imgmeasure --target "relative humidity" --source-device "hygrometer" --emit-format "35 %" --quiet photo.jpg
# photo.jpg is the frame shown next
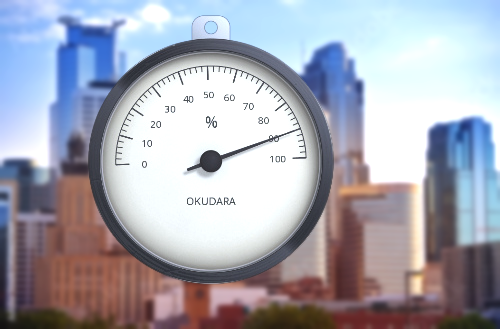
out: 90 %
